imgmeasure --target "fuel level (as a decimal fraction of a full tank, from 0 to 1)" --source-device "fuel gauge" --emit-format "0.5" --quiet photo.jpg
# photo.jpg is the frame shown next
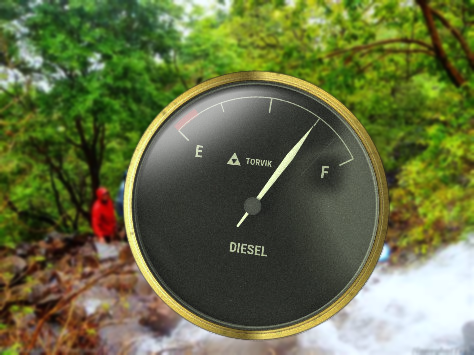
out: 0.75
